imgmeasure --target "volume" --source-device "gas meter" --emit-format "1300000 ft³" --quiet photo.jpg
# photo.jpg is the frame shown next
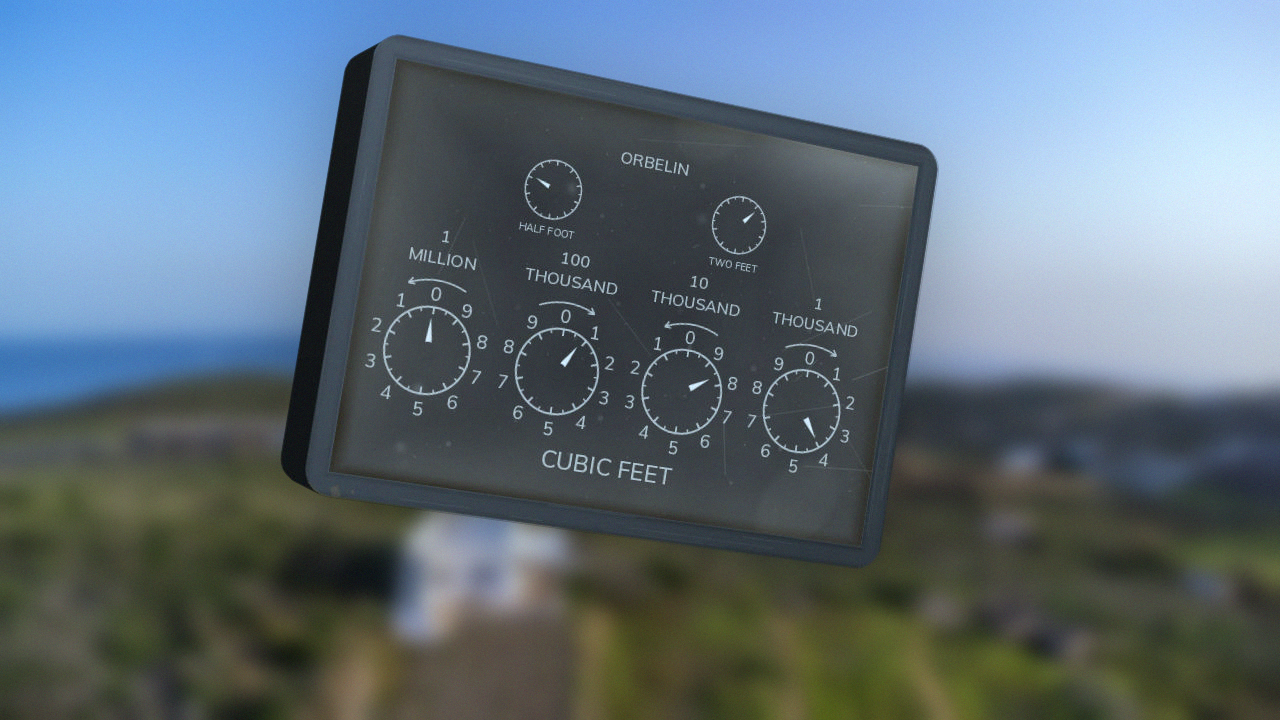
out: 8400 ft³
